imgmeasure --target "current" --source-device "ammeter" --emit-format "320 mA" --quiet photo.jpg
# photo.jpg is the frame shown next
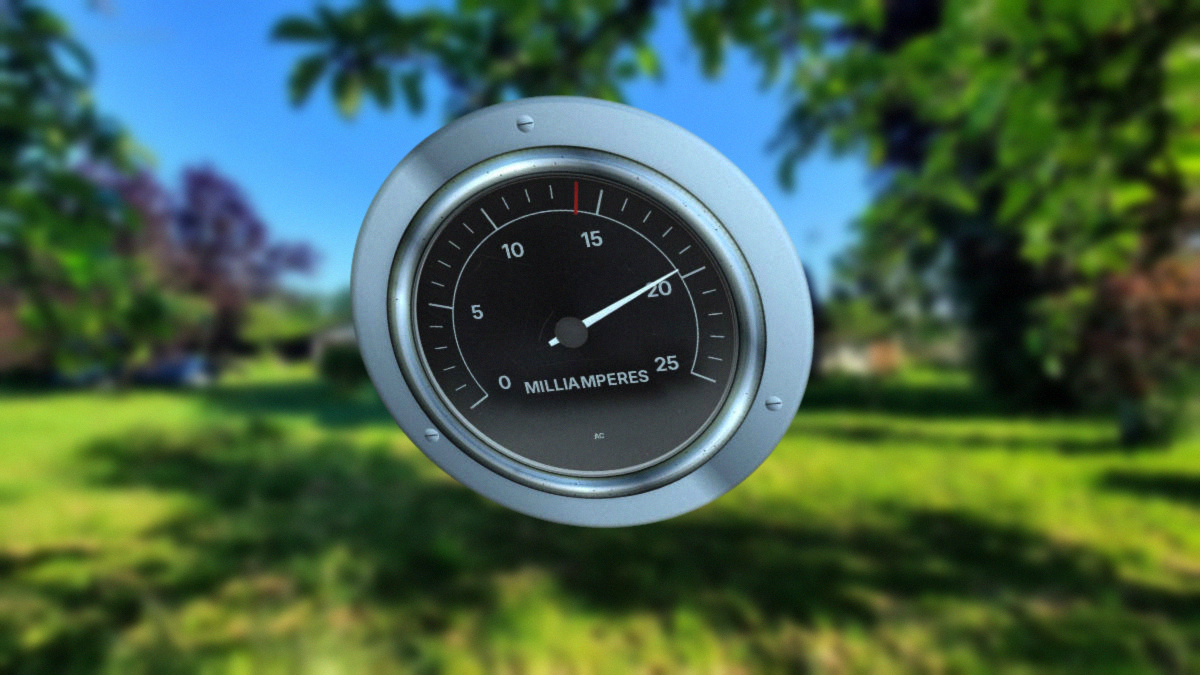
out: 19.5 mA
